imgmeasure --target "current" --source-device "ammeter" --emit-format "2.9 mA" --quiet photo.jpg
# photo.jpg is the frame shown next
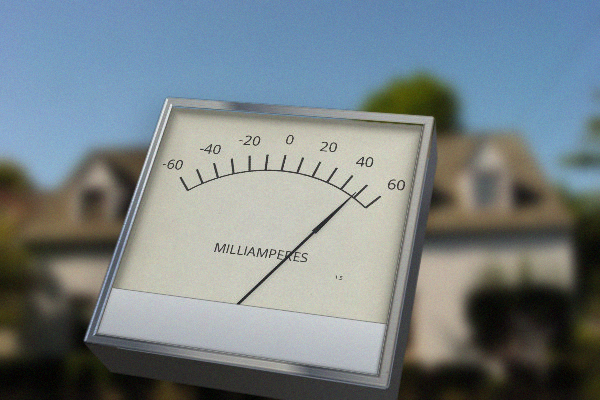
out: 50 mA
